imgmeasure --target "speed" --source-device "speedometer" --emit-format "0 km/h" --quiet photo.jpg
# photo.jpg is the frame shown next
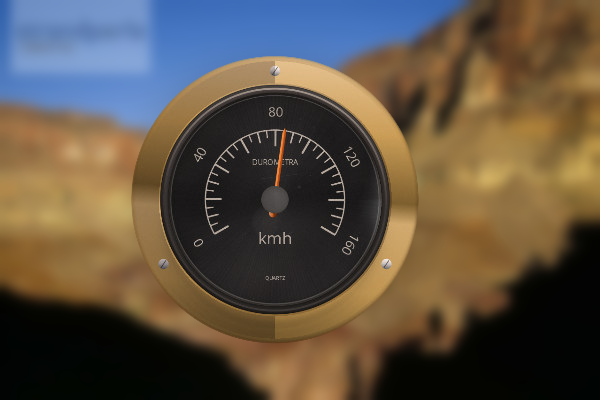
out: 85 km/h
